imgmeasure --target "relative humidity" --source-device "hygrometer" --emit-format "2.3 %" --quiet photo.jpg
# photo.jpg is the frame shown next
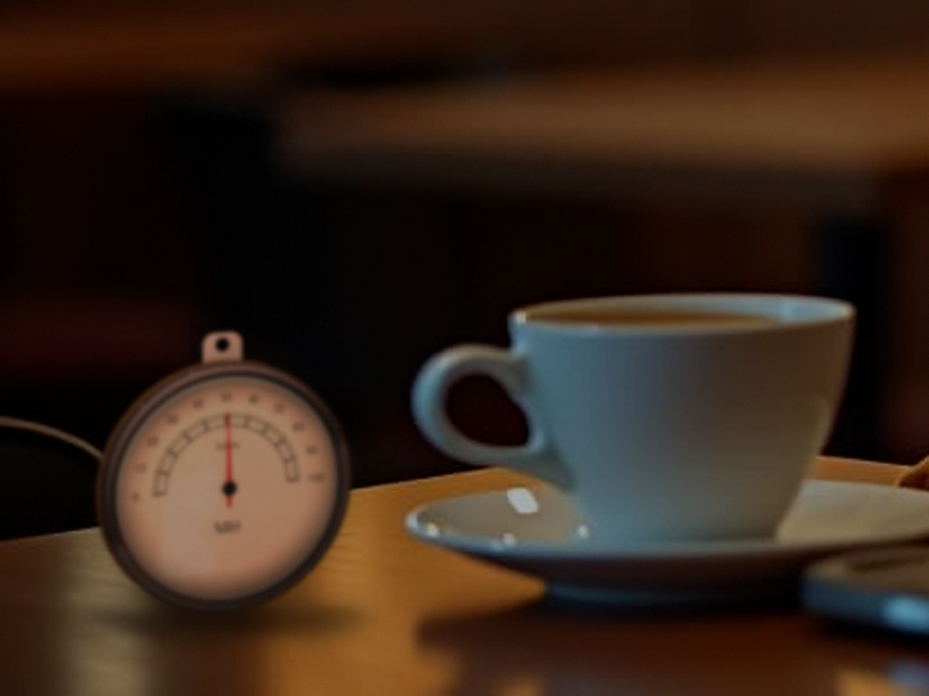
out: 50 %
